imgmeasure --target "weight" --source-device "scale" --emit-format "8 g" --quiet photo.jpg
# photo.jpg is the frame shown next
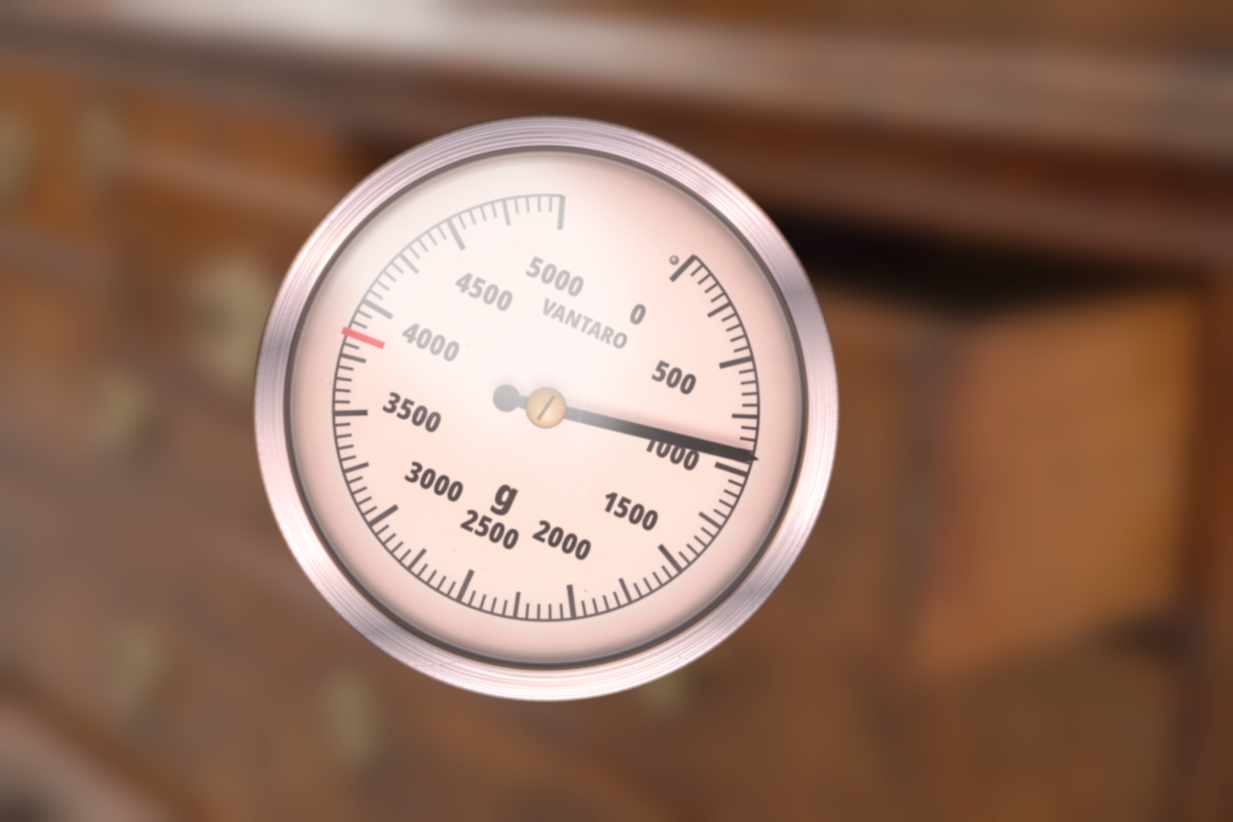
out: 925 g
